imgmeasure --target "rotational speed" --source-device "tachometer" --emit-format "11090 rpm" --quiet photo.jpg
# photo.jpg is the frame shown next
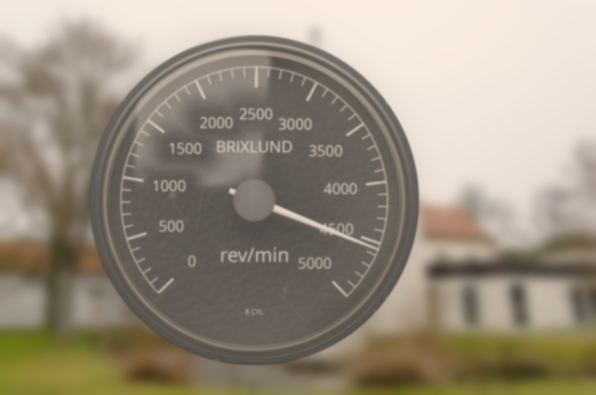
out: 4550 rpm
